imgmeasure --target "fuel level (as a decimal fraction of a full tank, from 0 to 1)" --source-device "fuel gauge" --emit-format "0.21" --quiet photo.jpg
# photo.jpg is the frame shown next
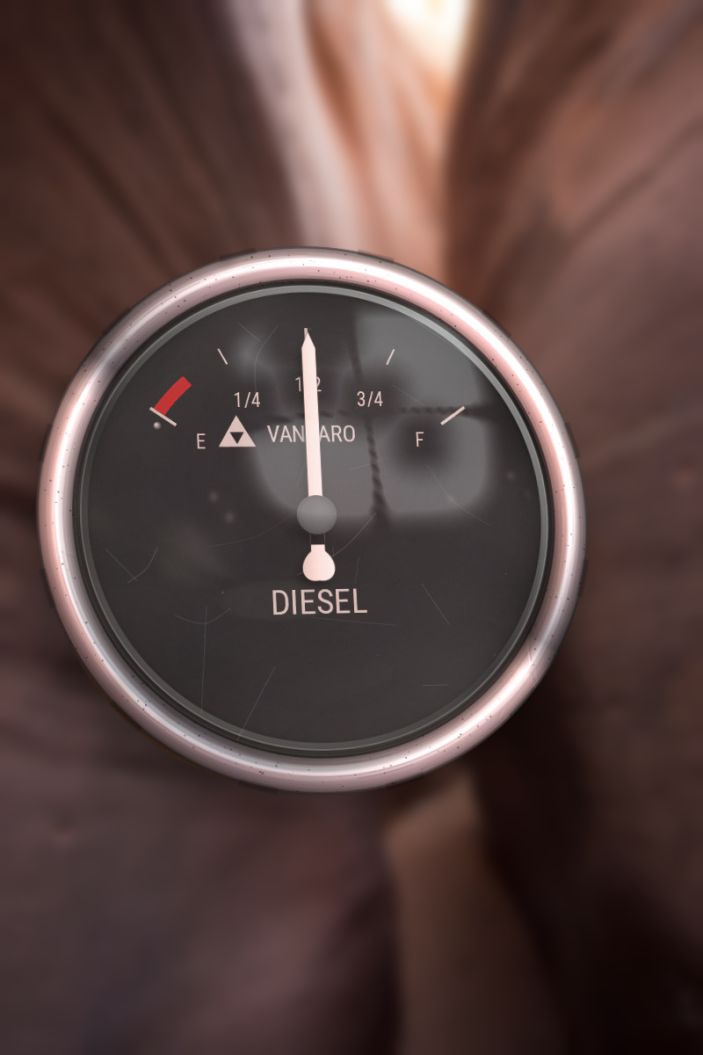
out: 0.5
